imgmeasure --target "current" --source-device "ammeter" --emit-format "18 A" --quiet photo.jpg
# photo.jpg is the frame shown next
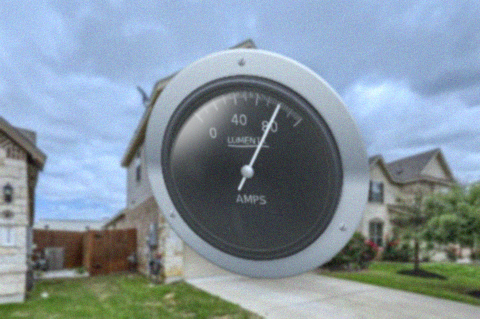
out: 80 A
